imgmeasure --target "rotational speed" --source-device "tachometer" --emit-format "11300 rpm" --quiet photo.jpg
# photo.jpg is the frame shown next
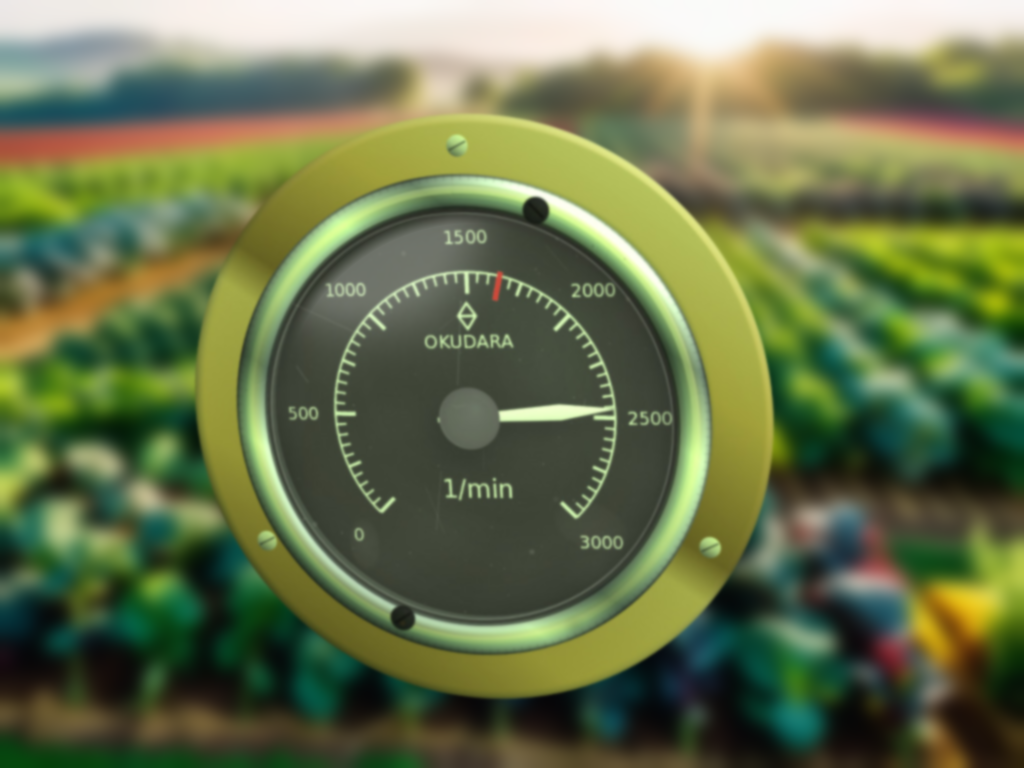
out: 2450 rpm
